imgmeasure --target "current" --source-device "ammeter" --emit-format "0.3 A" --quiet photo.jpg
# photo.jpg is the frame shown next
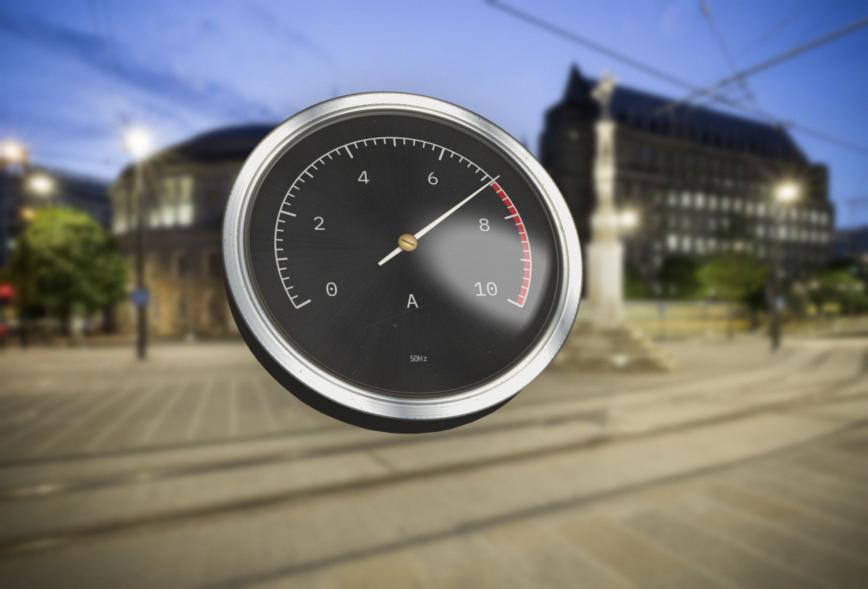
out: 7.2 A
